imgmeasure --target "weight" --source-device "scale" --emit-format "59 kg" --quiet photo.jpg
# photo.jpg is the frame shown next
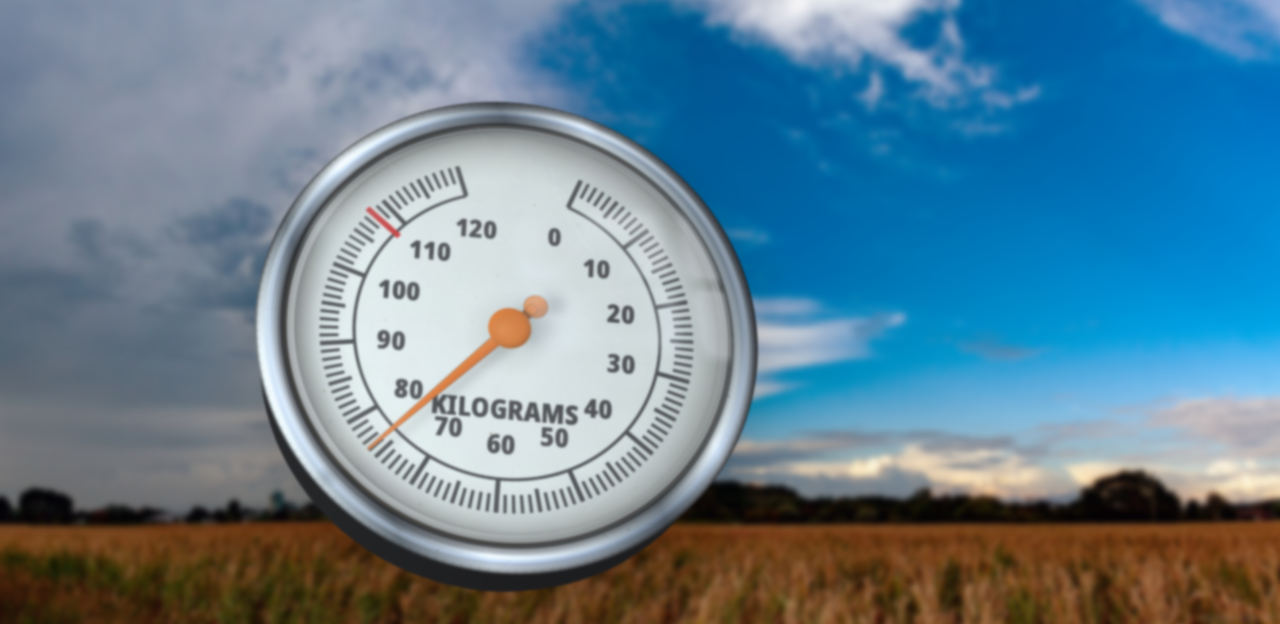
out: 76 kg
